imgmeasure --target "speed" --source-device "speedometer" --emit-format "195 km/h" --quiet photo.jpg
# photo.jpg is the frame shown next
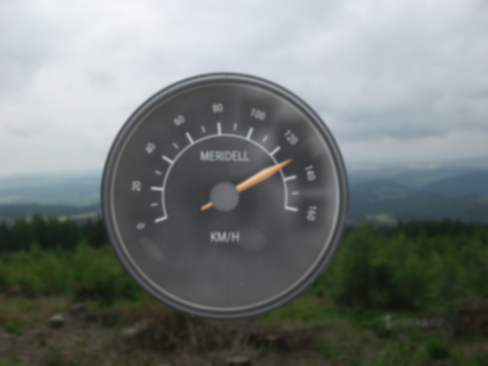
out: 130 km/h
